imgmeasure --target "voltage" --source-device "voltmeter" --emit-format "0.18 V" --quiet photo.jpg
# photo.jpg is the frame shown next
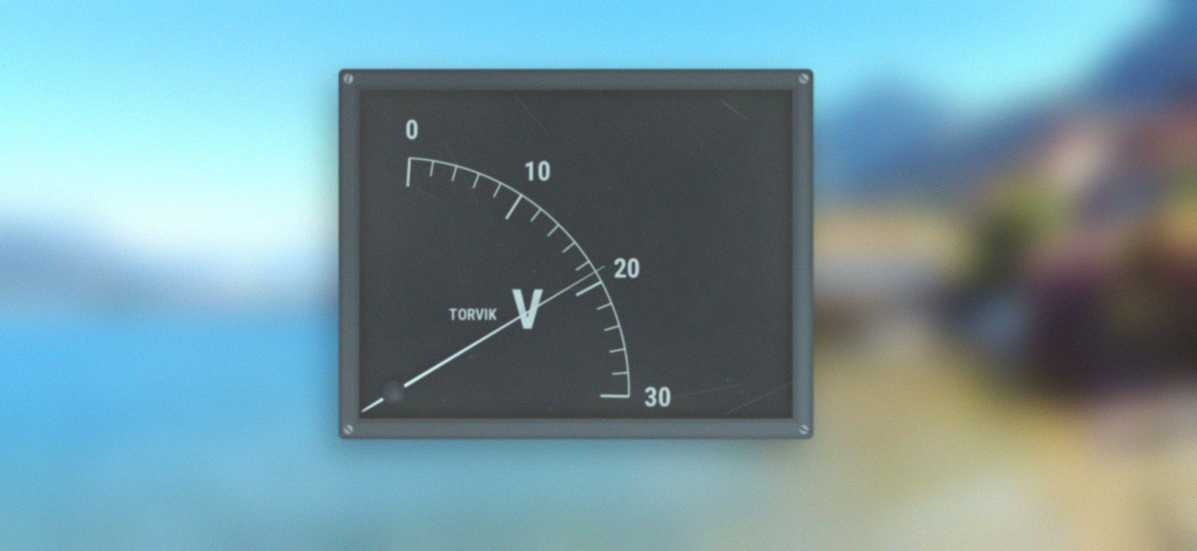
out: 19 V
